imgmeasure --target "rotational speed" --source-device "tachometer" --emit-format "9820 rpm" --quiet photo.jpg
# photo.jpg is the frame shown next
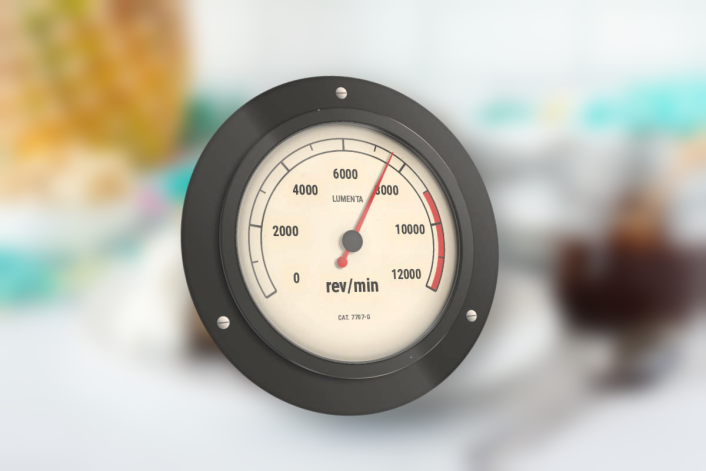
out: 7500 rpm
